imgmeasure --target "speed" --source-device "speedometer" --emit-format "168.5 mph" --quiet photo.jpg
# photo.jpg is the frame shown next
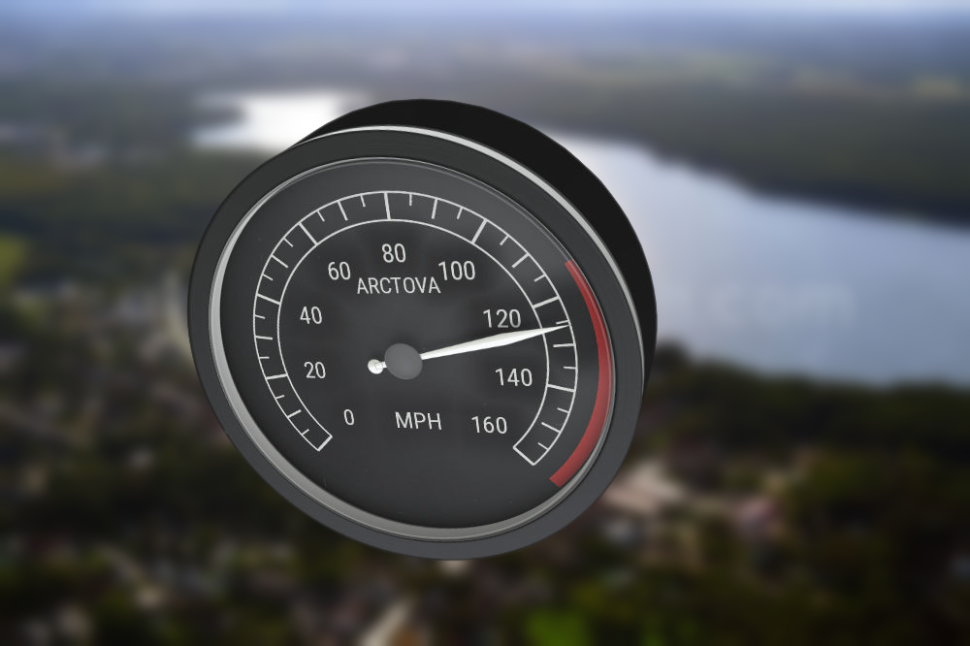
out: 125 mph
